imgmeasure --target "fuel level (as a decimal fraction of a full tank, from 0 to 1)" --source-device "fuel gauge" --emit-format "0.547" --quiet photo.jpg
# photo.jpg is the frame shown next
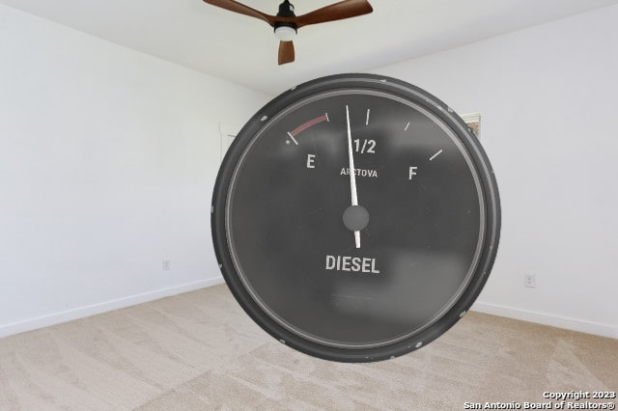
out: 0.375
